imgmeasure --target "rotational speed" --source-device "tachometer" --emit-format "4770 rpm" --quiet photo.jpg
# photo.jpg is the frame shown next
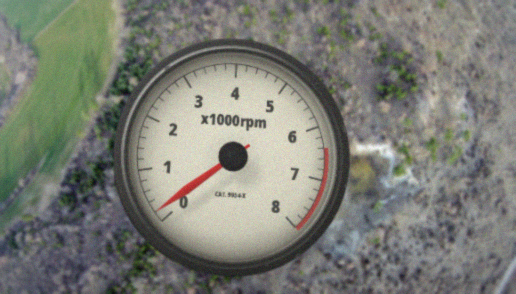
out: 200 rpm
